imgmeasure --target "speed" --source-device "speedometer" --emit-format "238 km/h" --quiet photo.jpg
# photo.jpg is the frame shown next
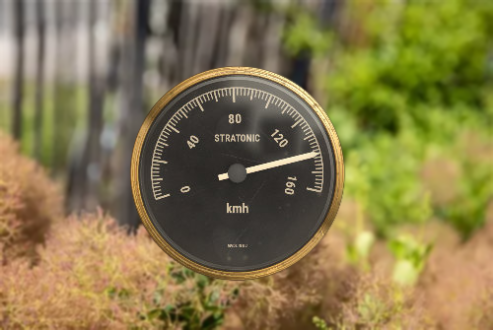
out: 140 km/h
